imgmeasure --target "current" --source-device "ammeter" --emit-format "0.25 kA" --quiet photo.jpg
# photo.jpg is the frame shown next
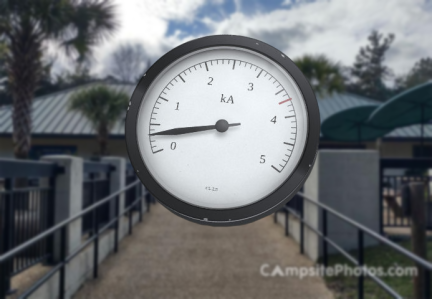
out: 0.3 kA
